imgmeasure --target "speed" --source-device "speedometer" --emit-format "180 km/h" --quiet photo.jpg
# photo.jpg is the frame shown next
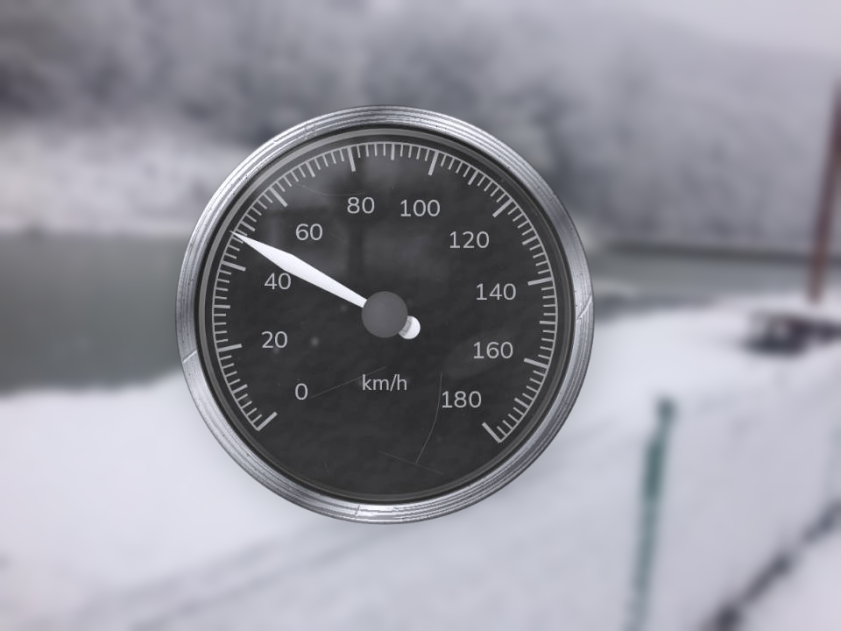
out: 47 km/h
